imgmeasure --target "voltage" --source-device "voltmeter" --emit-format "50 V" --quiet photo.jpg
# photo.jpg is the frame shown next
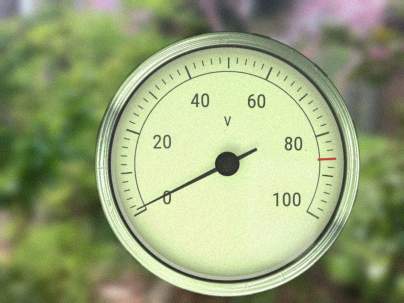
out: 1 V
